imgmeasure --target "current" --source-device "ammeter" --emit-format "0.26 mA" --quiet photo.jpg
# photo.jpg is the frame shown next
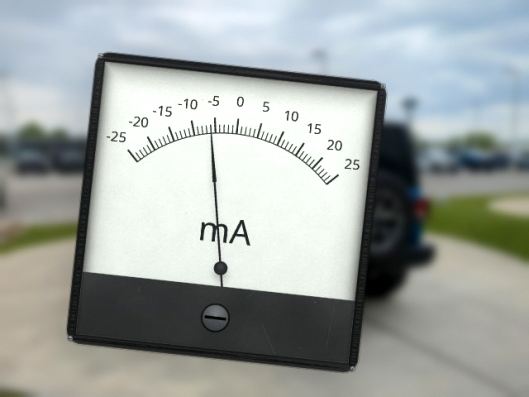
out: -6 mA
